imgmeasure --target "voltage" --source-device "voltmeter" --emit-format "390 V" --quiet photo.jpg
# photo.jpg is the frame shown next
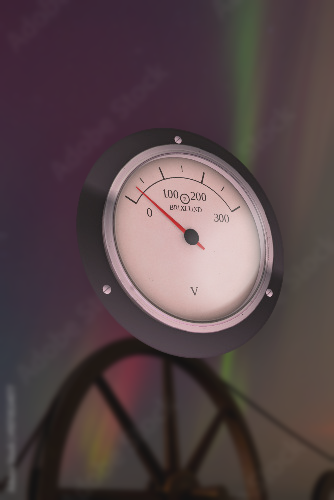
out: 25 V
